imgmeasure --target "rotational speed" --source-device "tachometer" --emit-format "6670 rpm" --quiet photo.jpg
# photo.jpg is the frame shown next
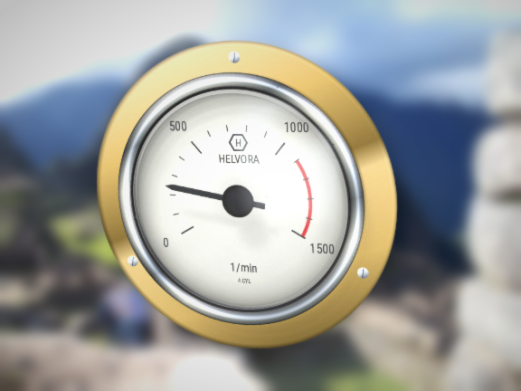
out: 250 rpm
